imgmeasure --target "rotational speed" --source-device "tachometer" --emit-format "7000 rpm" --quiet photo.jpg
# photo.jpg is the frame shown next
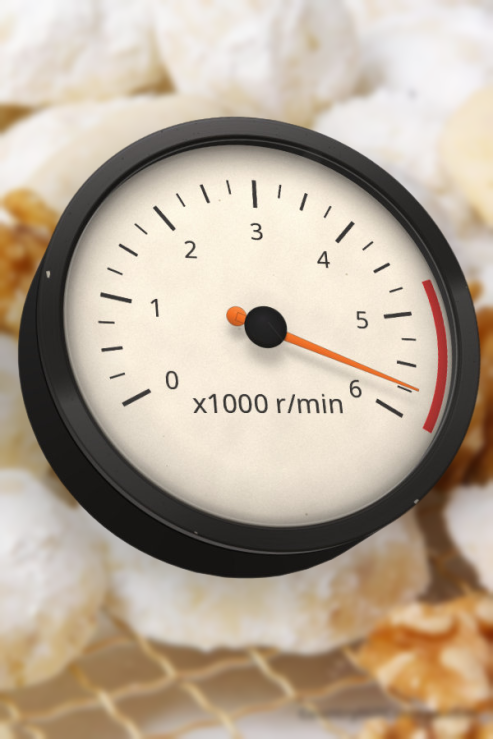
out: 5750 rpm
